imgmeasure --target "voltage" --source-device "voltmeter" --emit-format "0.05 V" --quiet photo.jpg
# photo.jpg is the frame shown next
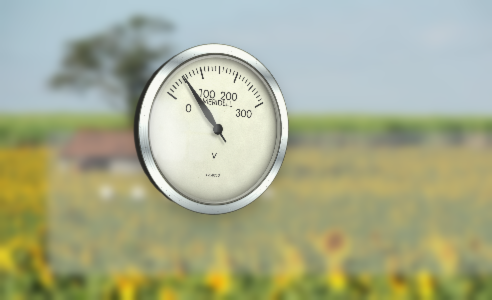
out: 50 V
